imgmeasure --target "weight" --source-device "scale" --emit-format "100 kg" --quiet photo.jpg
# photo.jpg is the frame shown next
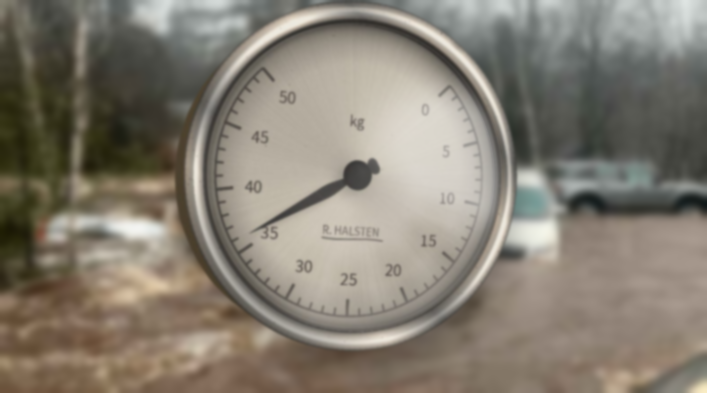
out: 36 kg
